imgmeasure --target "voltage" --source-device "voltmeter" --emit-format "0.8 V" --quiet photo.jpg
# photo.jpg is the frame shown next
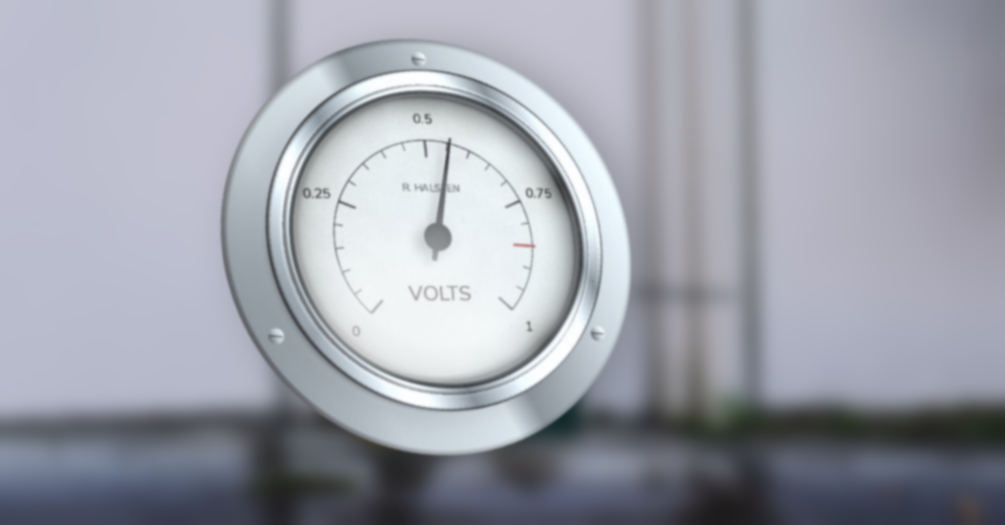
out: 0.55 V
